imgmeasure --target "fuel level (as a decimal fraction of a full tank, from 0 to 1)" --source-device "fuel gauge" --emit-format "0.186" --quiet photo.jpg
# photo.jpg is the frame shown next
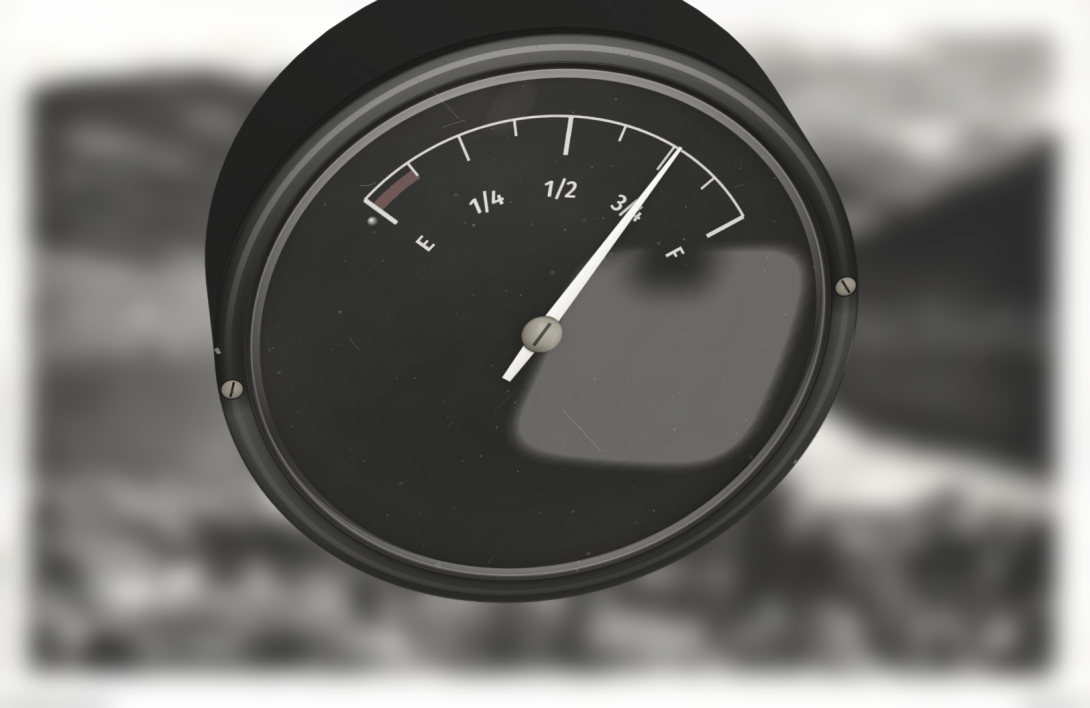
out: 0.75
